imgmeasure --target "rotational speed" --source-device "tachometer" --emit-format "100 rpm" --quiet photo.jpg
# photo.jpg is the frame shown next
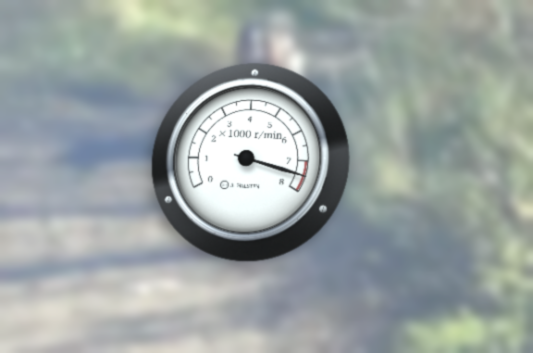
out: 7500 rpm
